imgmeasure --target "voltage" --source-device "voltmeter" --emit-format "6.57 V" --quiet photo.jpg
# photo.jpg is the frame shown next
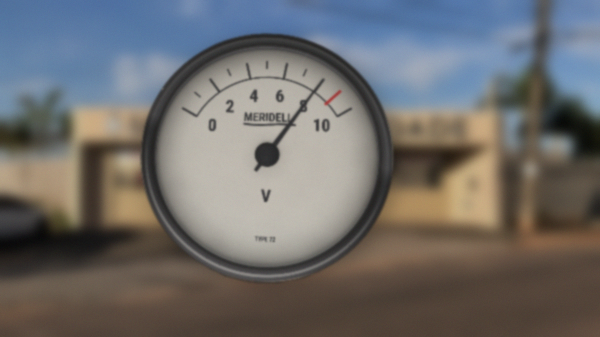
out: 8 V
